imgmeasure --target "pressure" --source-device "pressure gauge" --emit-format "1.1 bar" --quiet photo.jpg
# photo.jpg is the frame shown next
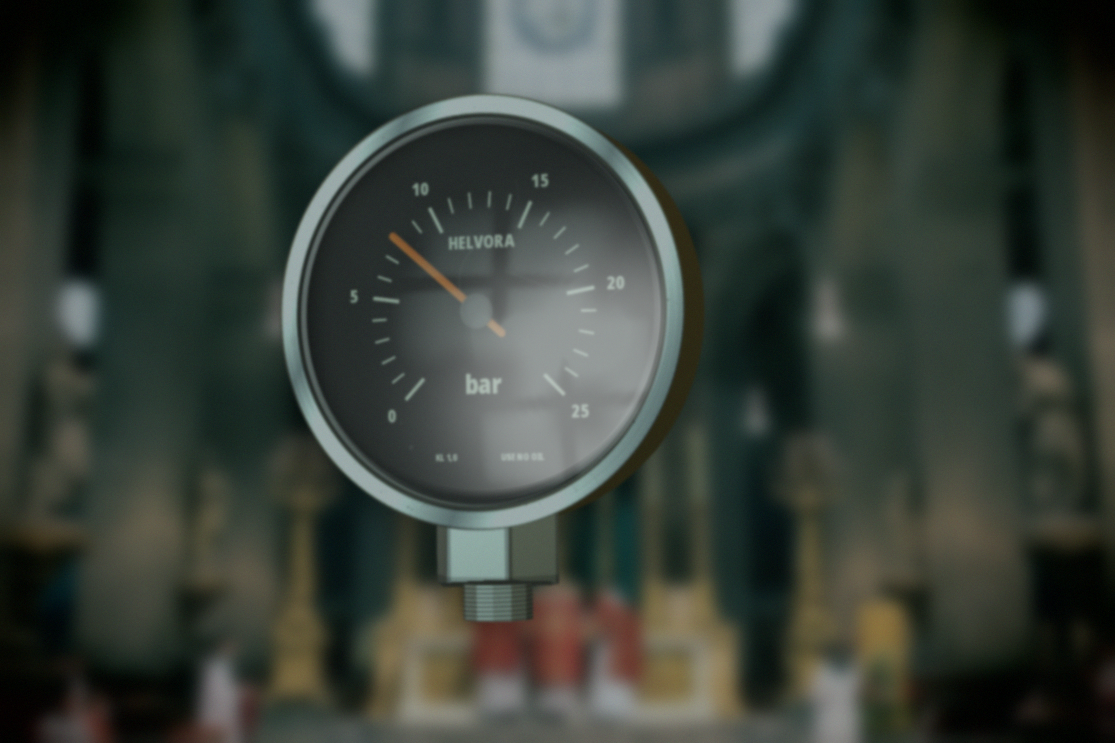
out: 8 bar
